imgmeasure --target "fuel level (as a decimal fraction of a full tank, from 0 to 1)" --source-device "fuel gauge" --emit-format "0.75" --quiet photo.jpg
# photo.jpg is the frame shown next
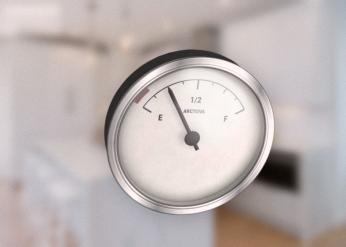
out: 0.25
